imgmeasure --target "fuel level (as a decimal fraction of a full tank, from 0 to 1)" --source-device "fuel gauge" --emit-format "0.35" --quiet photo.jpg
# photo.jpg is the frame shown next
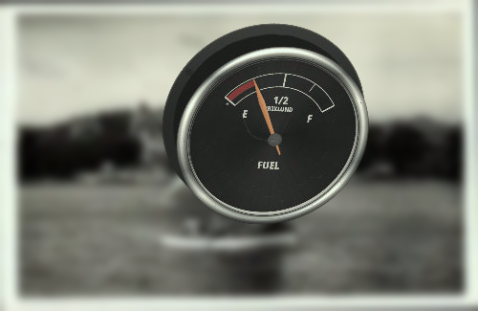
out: 0.25
